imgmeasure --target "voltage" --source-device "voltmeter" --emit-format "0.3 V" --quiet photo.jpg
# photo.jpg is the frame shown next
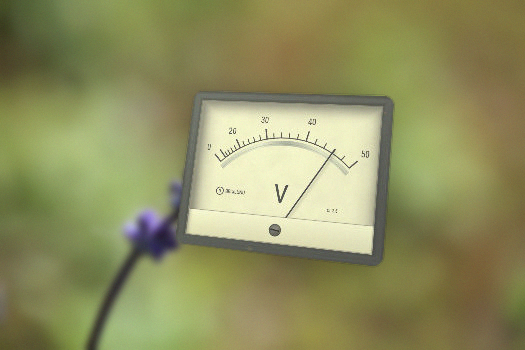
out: 46 V
